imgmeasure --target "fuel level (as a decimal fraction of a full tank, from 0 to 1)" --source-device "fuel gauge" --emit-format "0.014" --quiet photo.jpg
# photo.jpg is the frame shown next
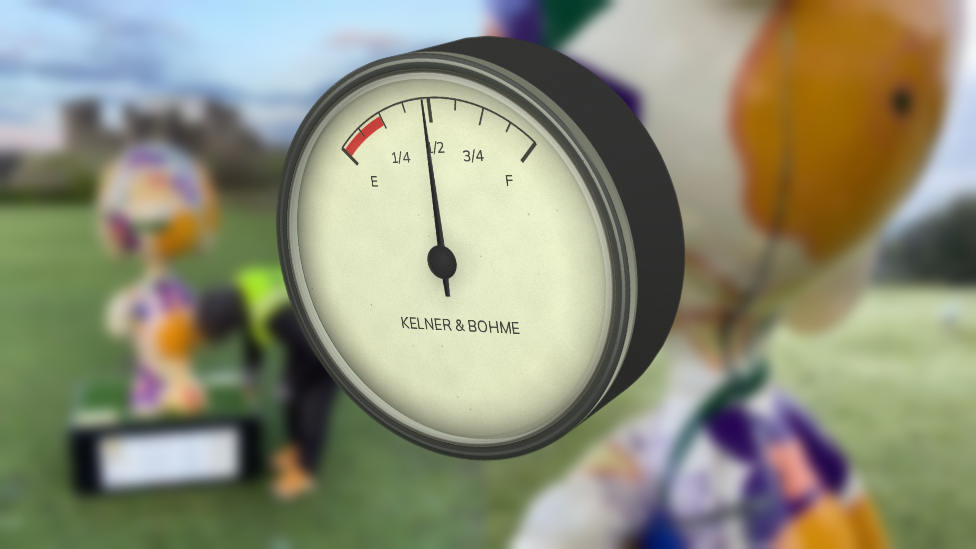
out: 0.5
